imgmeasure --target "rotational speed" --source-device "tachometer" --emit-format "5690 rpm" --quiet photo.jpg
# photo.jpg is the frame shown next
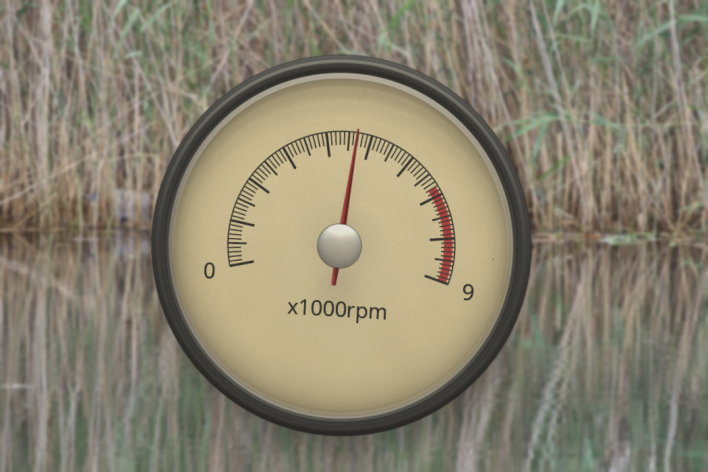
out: 4700 rpm
